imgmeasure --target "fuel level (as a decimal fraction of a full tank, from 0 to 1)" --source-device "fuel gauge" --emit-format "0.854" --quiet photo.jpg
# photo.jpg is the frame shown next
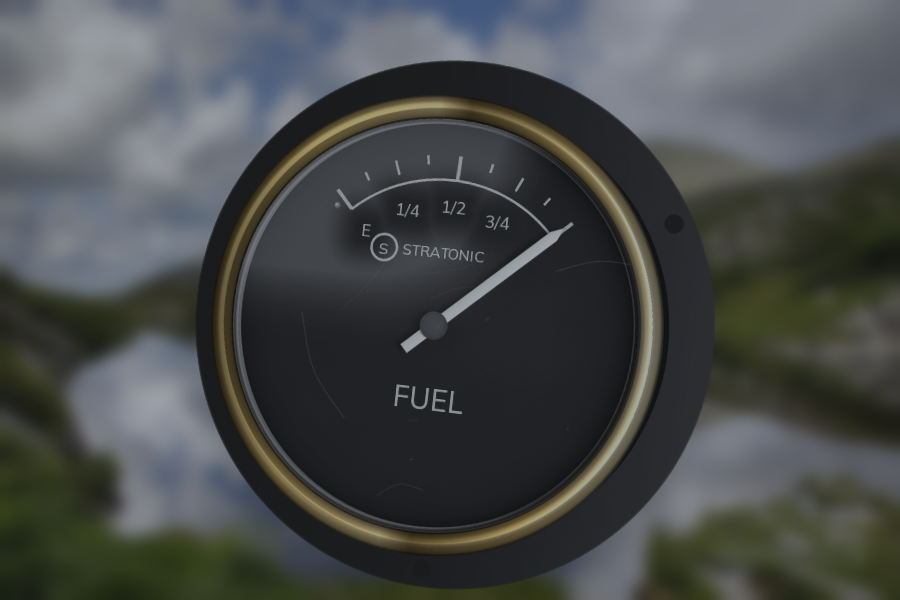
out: 1
